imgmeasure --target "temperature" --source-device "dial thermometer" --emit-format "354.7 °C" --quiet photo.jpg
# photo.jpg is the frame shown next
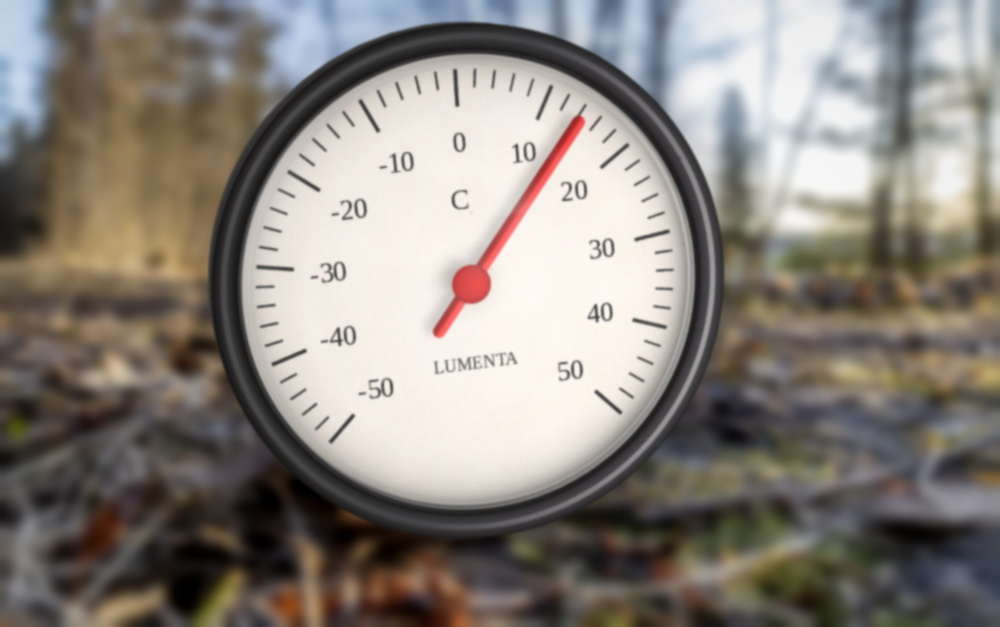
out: 14 °C
